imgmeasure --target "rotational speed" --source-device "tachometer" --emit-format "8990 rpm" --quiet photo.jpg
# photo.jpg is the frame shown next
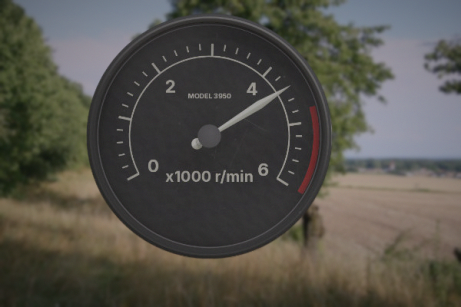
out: 4400 rpm
